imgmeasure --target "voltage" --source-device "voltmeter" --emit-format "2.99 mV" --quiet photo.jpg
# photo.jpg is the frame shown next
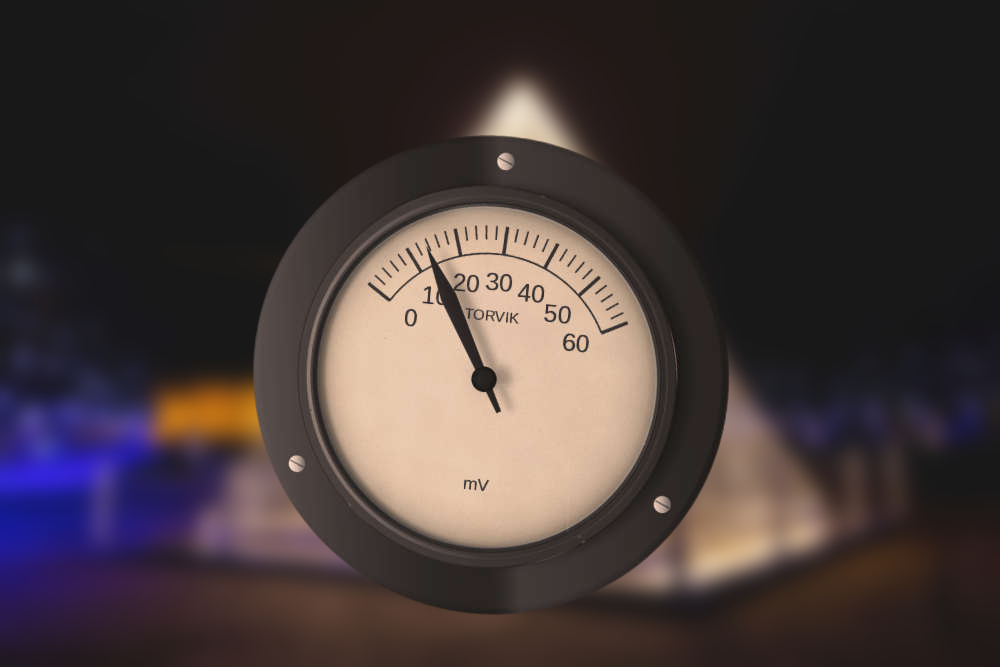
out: 14 mV
